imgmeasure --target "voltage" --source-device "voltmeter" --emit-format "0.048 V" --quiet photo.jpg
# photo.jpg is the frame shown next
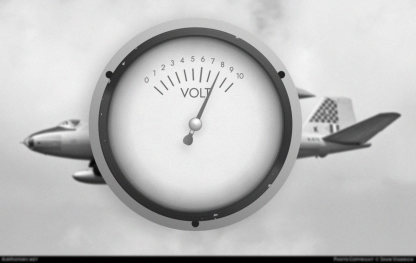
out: 8 V
